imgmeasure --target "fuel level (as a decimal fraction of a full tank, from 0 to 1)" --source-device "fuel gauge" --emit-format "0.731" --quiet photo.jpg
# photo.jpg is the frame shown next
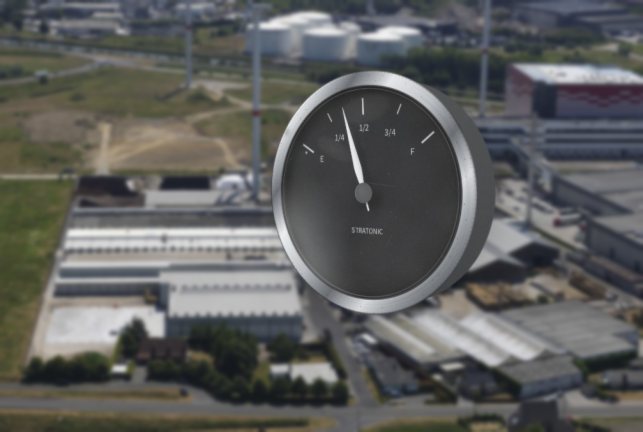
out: 0.375
